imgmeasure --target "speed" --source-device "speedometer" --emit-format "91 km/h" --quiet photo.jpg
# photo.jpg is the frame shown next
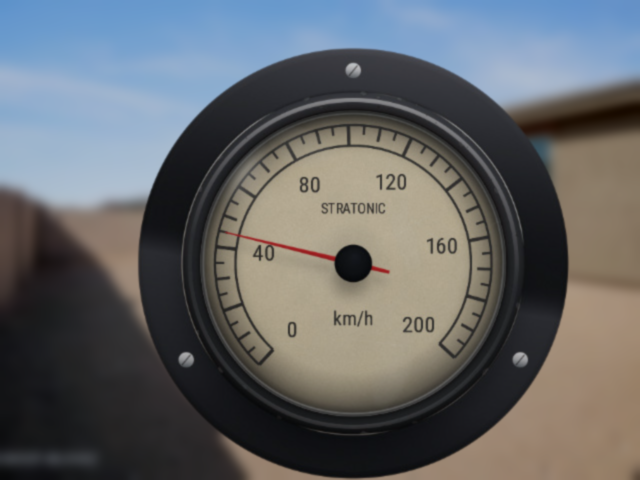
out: 45 km/h
